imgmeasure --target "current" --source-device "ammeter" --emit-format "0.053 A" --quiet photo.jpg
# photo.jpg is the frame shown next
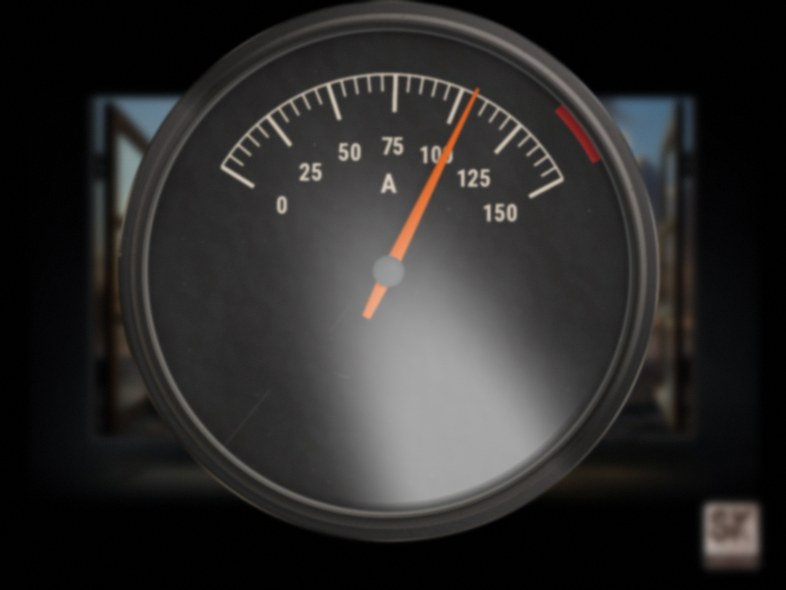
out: 105 A
